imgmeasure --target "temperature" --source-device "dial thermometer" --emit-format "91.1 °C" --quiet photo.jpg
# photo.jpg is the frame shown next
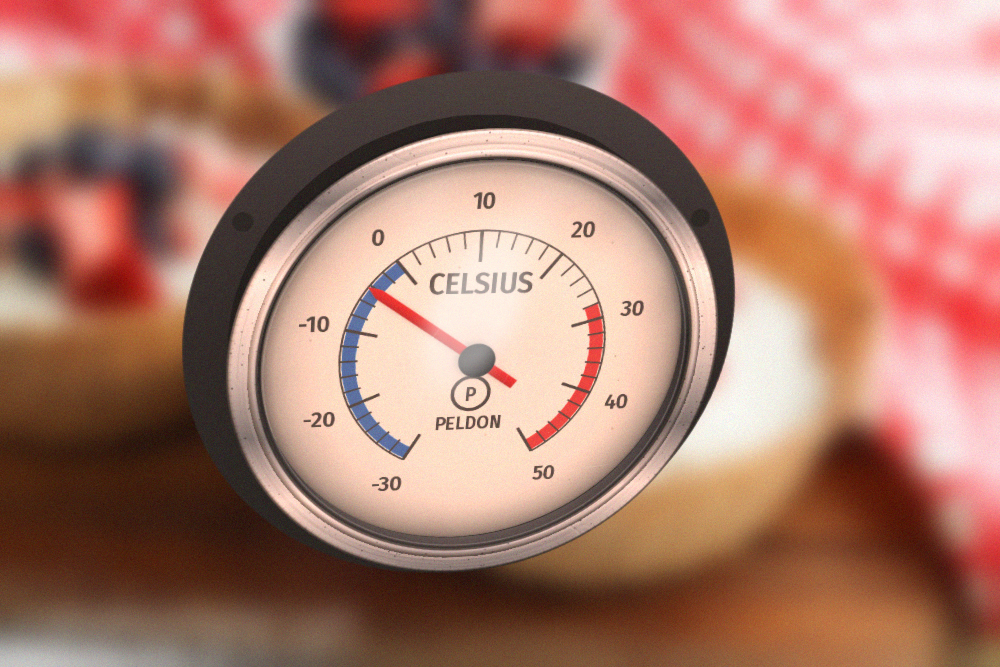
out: -4 °C
